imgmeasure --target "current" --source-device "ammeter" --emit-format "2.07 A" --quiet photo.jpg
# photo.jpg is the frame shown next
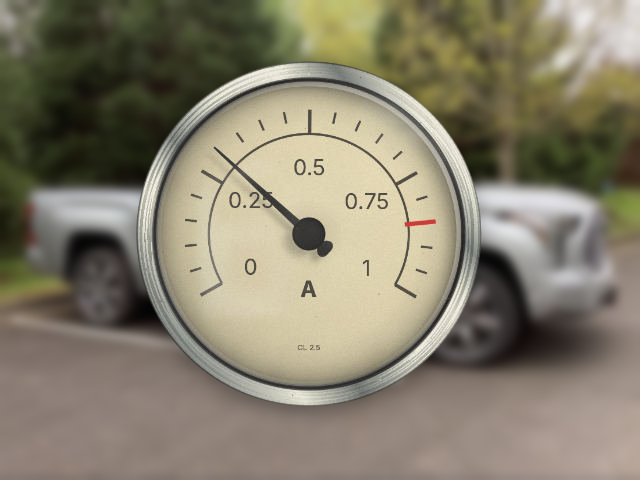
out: 0.3 A
